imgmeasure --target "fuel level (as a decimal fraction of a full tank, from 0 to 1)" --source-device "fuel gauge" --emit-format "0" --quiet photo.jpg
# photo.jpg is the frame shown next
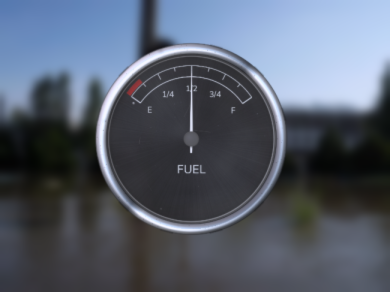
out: 0.5
